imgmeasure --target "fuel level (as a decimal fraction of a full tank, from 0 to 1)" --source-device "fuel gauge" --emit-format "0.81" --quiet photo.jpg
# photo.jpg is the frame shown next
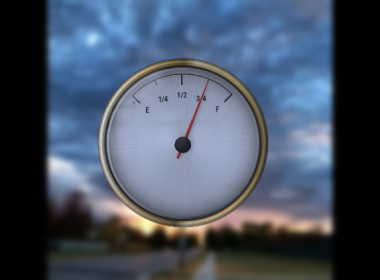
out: 0.75
